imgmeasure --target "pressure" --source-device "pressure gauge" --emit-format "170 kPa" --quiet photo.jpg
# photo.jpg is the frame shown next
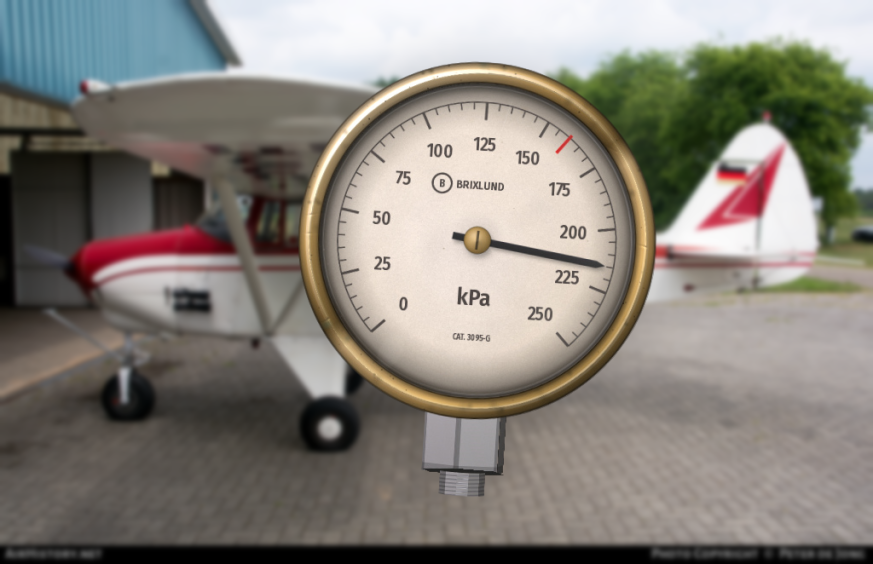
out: 215 kPa
